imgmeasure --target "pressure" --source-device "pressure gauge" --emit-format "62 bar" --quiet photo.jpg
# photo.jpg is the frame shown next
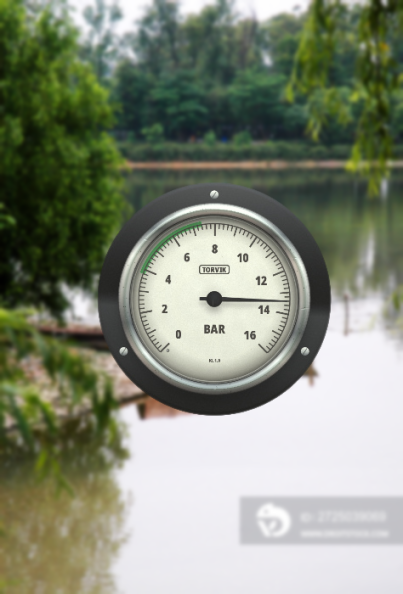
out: 13.4 bar
